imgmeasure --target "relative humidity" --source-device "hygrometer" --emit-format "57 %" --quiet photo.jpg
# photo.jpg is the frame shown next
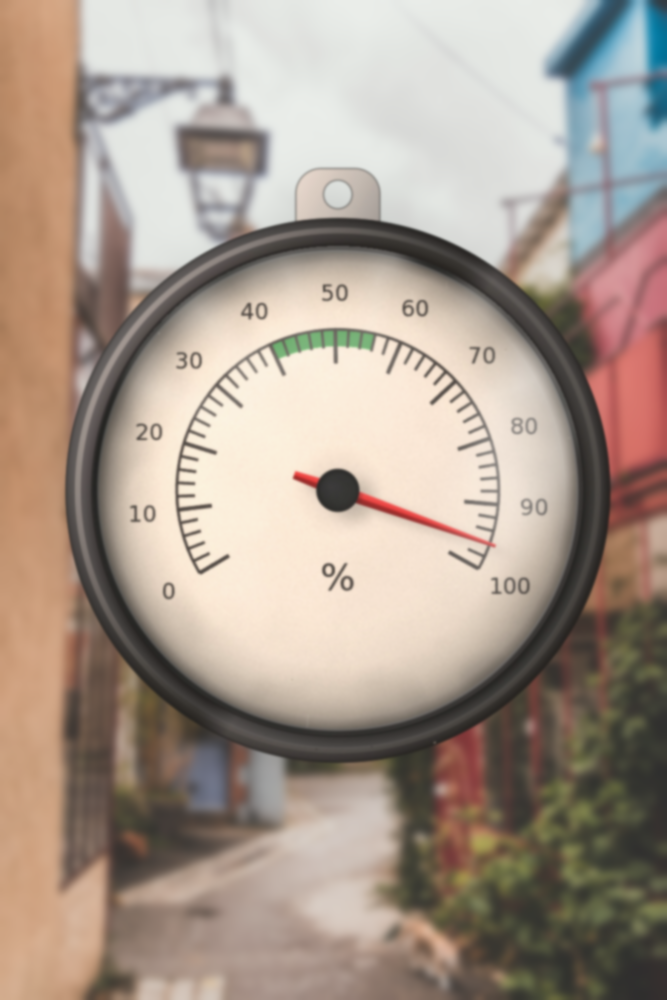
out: 96 %
